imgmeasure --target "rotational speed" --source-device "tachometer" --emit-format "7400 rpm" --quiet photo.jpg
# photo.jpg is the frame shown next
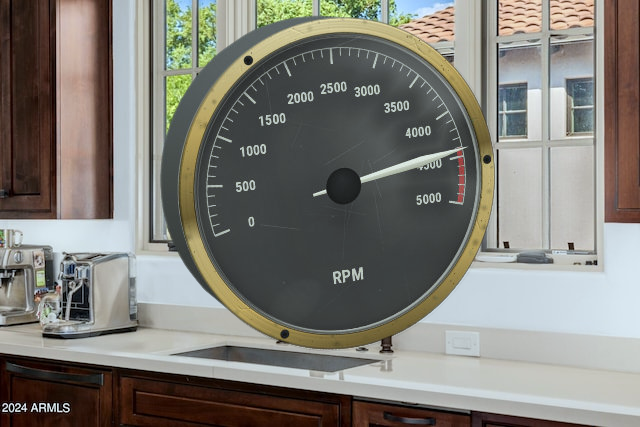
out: 4400 rpm
